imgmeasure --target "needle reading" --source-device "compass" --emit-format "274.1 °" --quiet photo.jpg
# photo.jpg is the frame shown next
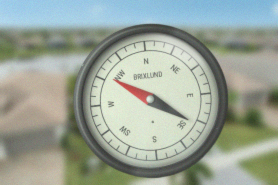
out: 305 °
